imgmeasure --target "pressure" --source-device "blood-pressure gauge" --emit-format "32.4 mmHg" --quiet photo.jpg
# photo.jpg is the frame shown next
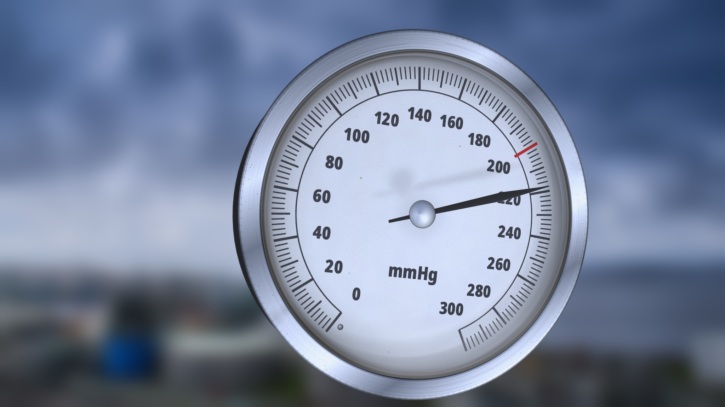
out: 218 mmHg
